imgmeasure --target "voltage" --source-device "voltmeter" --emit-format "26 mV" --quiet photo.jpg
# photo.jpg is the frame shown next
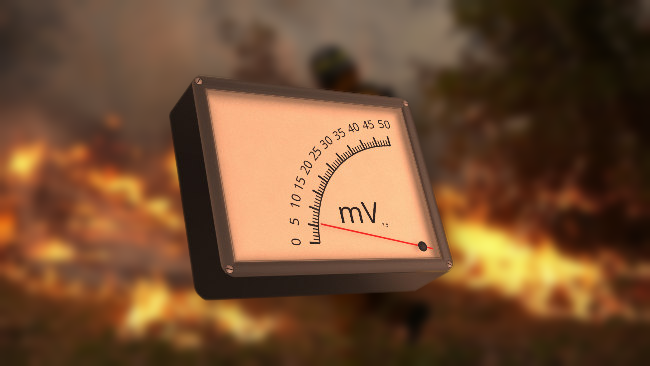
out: 5 mV
